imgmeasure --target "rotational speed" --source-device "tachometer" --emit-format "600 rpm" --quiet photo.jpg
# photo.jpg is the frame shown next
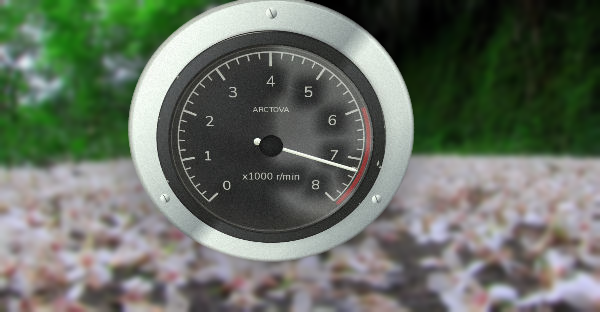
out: 7200 rpm
